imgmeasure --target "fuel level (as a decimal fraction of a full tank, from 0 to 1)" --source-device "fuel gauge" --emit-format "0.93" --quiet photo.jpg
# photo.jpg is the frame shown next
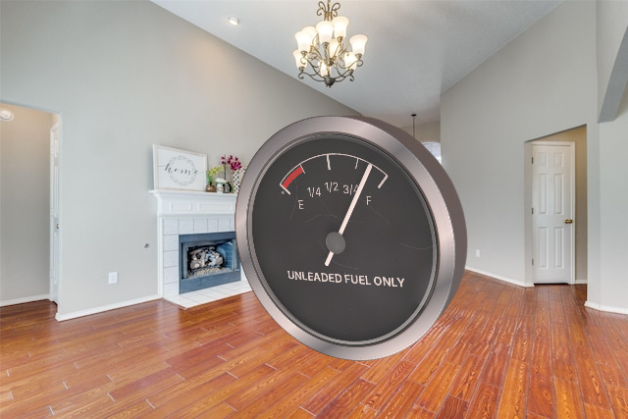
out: 0.875
